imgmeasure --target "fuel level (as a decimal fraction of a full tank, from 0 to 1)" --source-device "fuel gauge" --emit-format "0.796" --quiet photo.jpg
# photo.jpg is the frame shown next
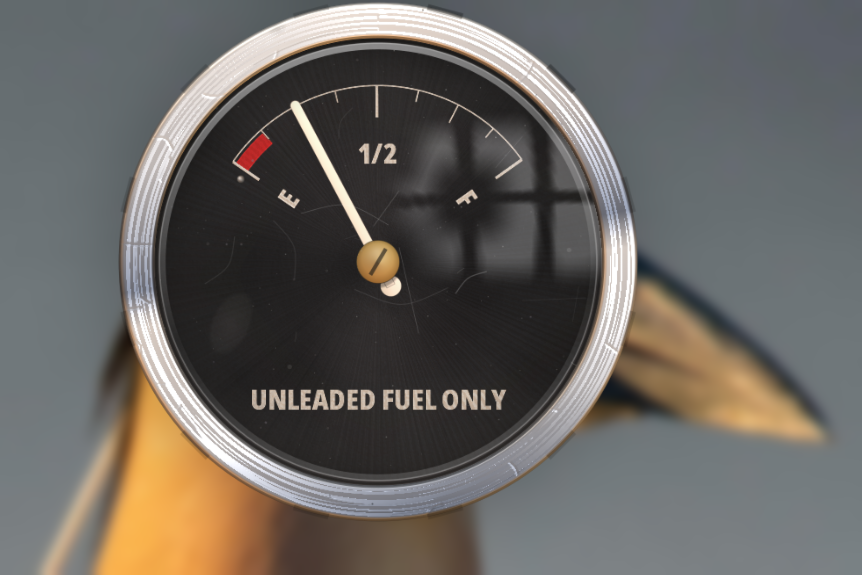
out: 0.25
